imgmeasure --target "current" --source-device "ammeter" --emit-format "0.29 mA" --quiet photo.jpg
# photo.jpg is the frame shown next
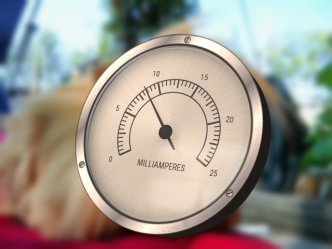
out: 8.5 mA
